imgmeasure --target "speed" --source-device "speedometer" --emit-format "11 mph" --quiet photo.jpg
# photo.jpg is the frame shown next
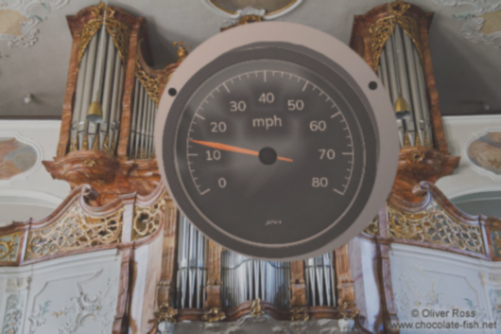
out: 14 mph
